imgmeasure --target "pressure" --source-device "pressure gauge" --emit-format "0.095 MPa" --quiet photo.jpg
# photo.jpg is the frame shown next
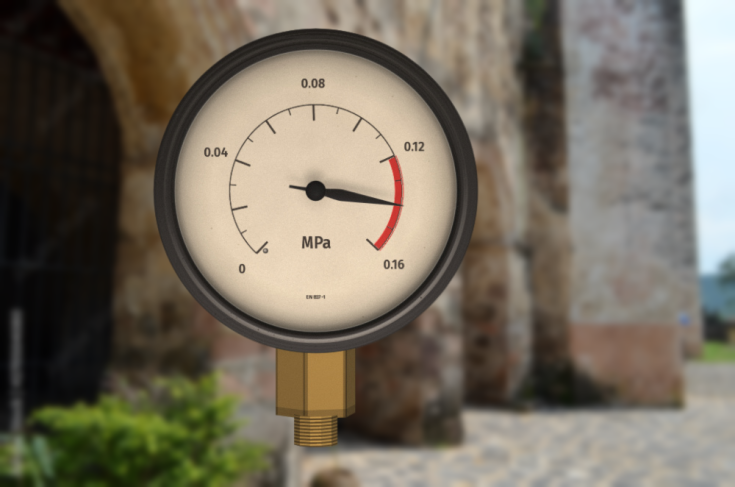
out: 0.14 MPa
